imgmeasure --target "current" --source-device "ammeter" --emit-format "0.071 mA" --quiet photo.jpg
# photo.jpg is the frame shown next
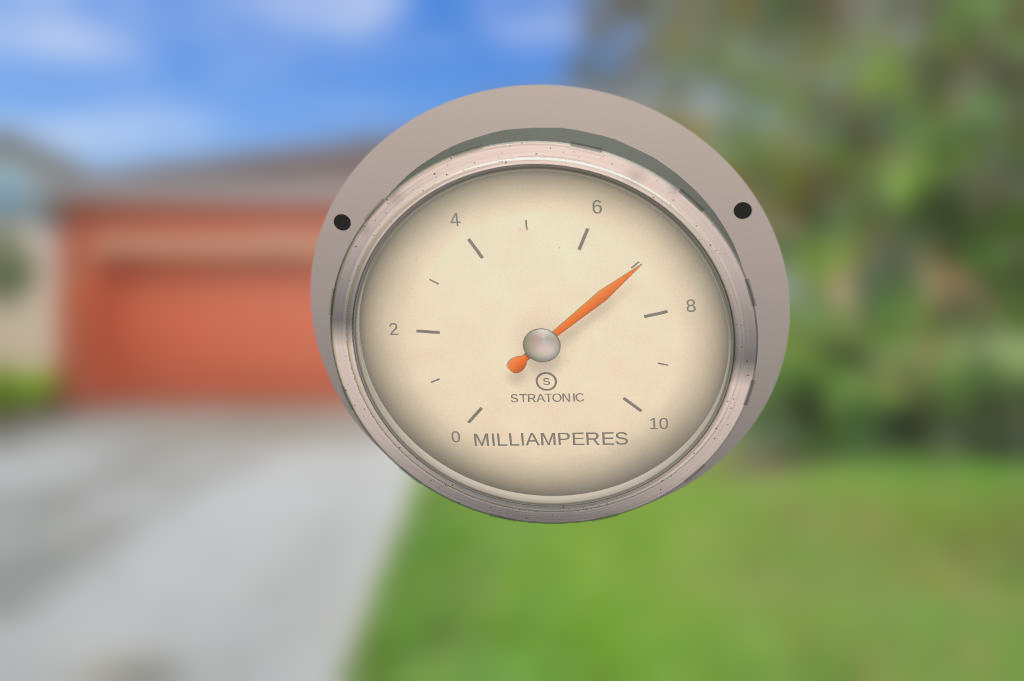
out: 7 mA
